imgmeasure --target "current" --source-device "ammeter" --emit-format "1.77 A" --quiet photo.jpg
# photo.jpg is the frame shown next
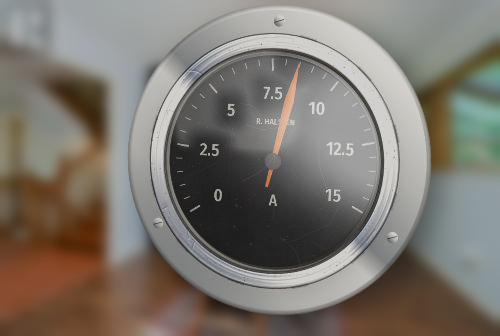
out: 8.5 A
